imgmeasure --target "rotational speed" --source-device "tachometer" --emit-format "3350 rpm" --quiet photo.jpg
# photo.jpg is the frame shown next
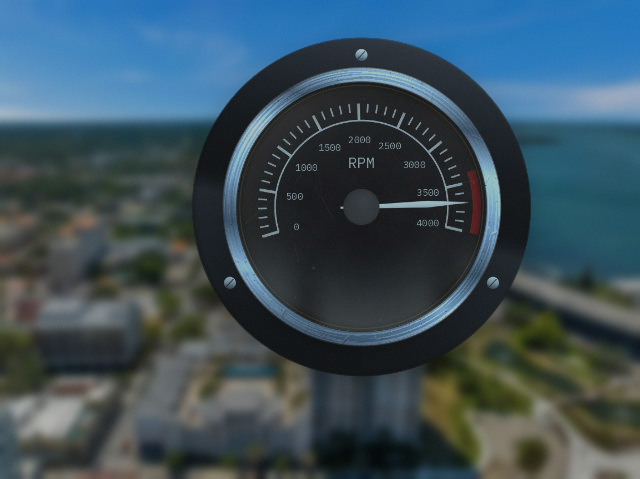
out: 3700 rpm
